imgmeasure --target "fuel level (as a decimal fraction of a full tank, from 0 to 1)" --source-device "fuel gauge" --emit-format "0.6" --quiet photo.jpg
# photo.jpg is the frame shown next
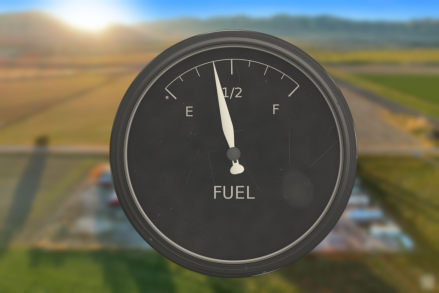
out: 0.375
